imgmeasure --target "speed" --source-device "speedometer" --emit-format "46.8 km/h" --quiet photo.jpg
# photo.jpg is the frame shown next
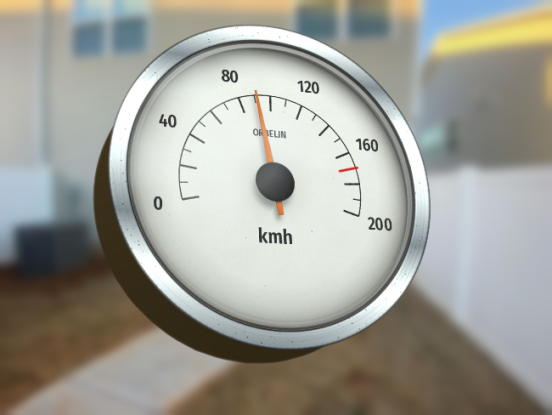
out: 90 km/h
